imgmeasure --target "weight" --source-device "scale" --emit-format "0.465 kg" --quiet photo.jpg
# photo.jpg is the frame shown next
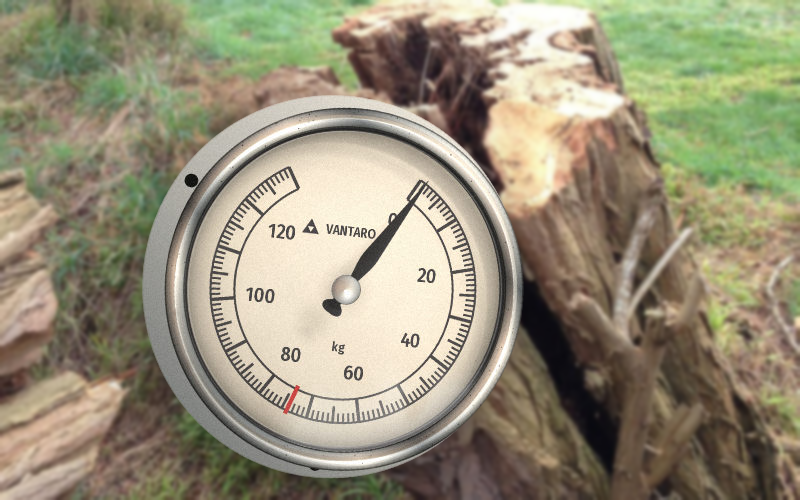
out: 1 kg
